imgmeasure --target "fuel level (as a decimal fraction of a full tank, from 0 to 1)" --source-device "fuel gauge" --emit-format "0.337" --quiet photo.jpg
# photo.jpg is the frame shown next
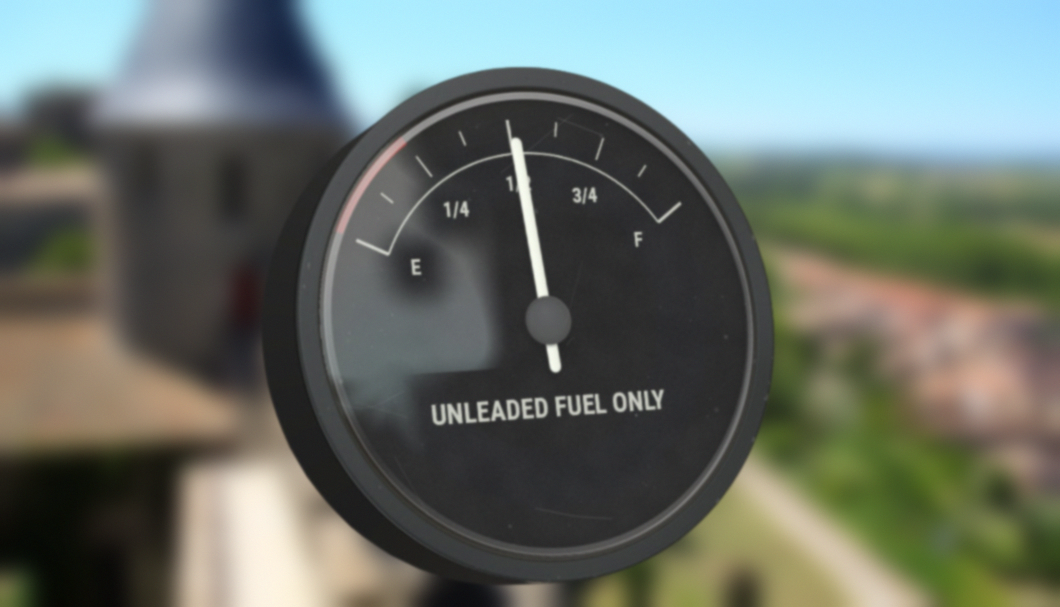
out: 0.5
